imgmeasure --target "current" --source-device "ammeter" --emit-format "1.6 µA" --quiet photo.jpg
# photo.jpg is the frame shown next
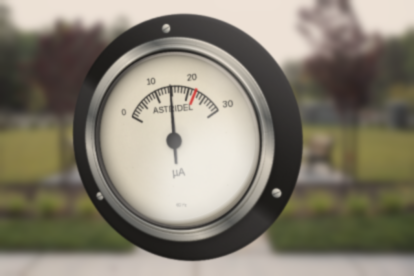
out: 15 µA
